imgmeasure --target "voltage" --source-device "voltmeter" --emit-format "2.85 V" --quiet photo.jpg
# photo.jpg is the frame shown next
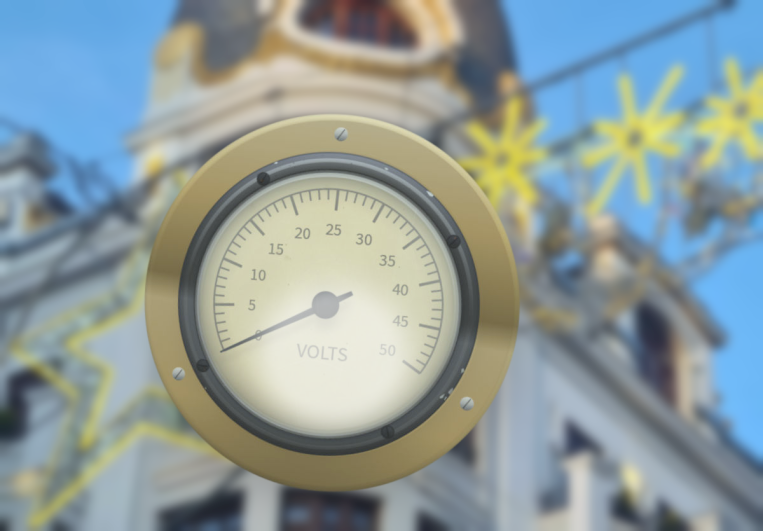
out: 0 V
